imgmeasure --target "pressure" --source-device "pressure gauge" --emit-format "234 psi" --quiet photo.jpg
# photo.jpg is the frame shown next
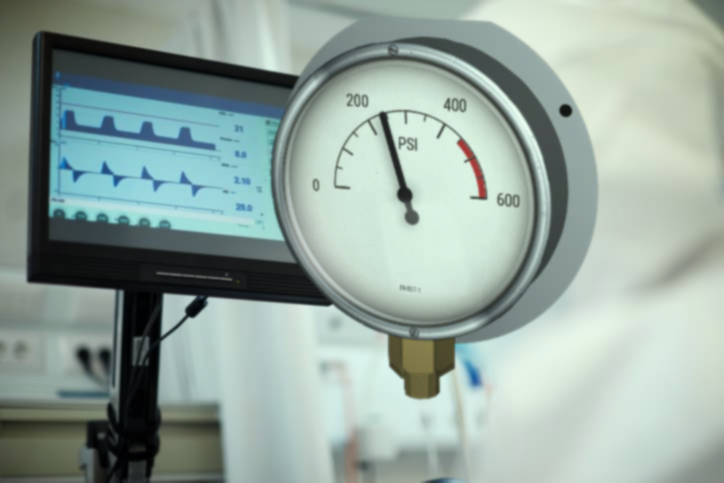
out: 250 psi
